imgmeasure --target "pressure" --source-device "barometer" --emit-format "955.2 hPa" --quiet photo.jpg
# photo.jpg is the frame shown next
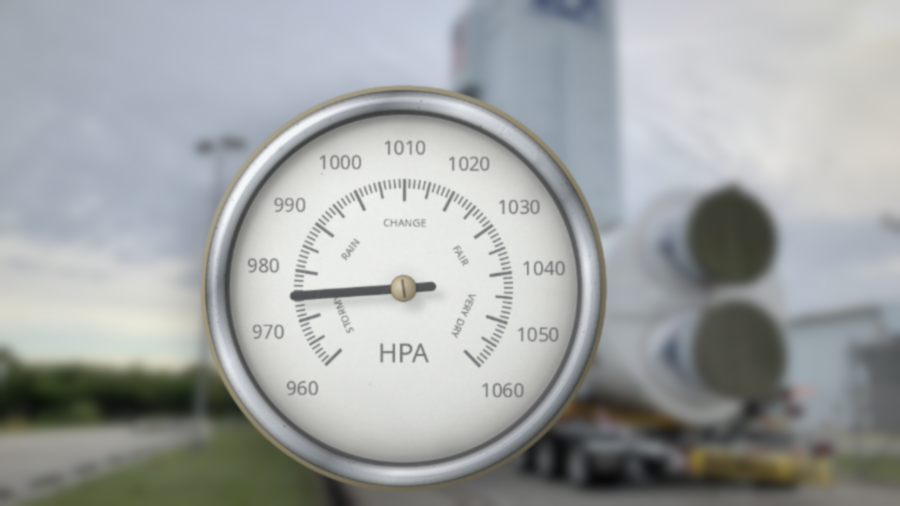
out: 975 hPa
